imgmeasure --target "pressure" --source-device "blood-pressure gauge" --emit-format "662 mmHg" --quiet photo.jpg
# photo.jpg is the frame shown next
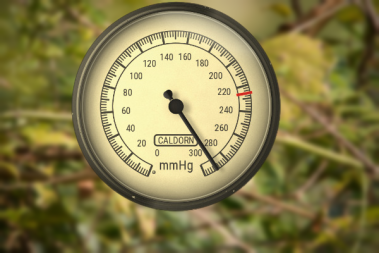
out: 290 mmHg
